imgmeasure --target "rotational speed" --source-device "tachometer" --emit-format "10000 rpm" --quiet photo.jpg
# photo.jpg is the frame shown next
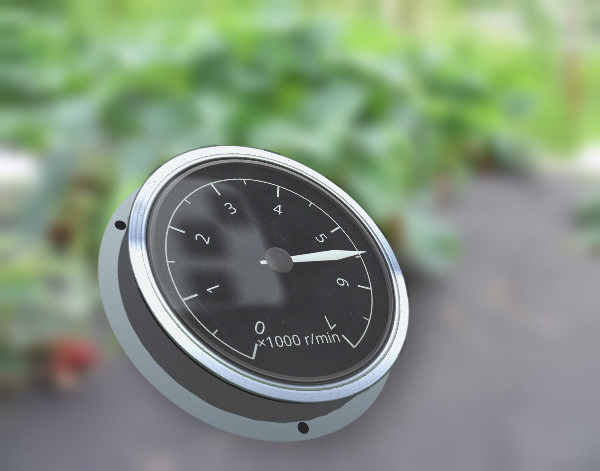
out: 5500 rpm
